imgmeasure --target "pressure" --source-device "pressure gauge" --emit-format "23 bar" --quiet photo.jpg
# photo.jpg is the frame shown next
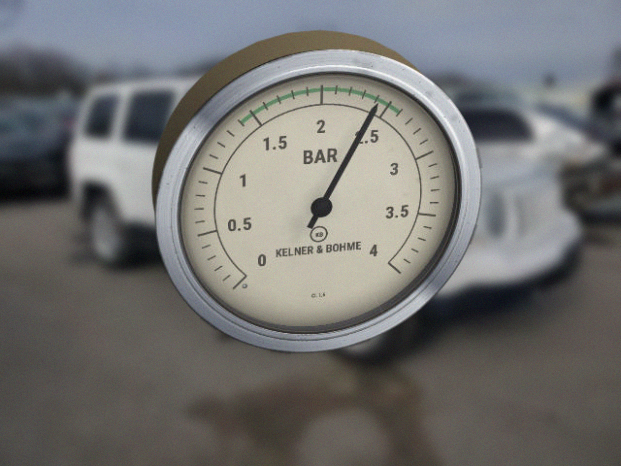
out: 2.4 bar
